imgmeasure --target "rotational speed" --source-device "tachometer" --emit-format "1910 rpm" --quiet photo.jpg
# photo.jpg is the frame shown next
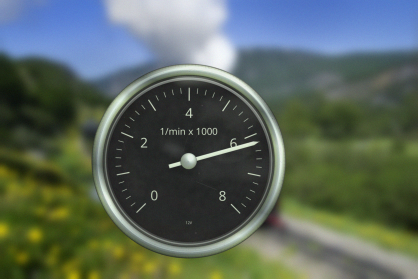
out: 6200 rpm
